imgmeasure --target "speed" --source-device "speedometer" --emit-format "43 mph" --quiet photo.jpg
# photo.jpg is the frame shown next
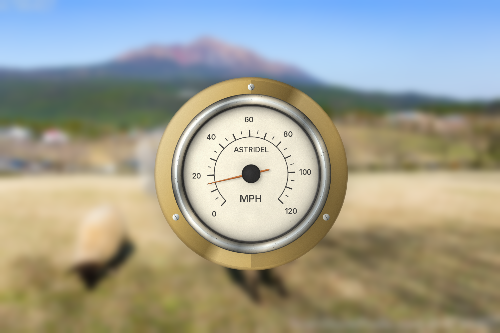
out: 15 mph
